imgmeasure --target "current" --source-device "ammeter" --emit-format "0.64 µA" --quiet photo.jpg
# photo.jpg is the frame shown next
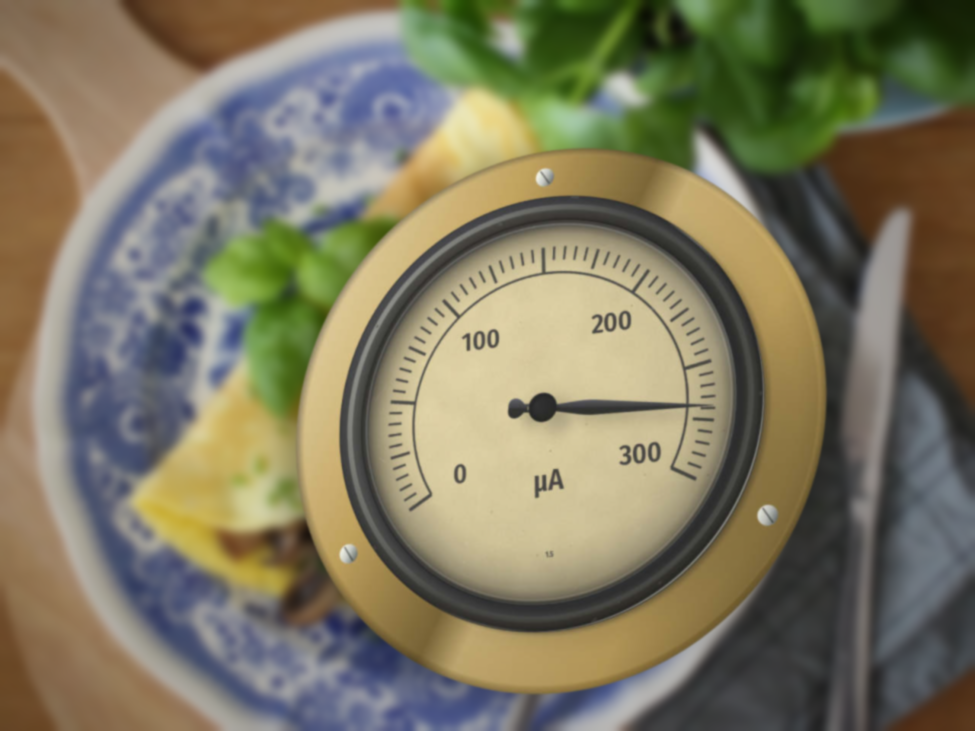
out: 270 µA
